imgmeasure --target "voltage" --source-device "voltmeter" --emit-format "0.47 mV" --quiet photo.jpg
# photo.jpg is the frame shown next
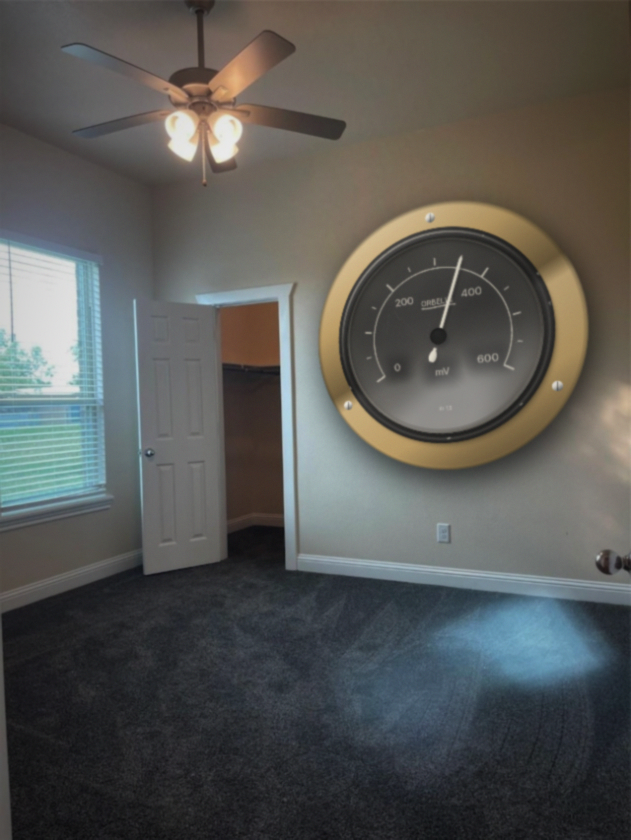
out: 350 mV
